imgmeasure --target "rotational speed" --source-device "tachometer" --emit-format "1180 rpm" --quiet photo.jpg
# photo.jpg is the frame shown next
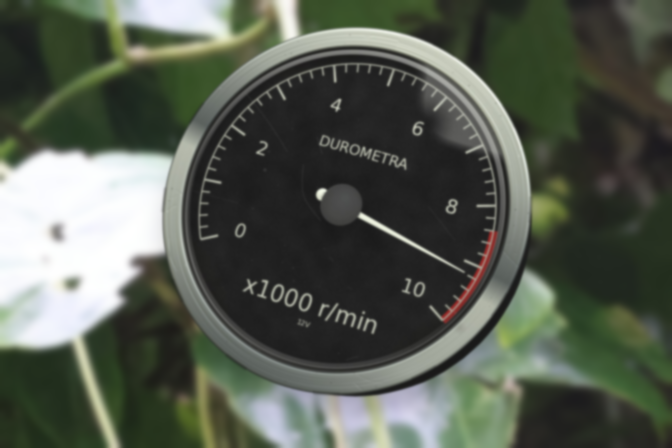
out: 9200 rpm
